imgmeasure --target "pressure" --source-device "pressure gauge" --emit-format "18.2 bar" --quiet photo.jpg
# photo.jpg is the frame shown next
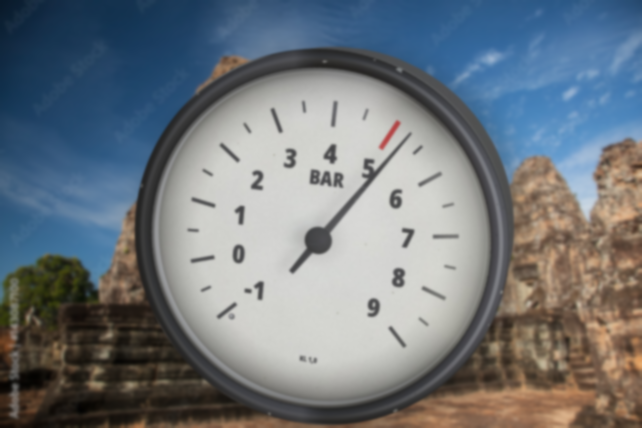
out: 5.25 bar
